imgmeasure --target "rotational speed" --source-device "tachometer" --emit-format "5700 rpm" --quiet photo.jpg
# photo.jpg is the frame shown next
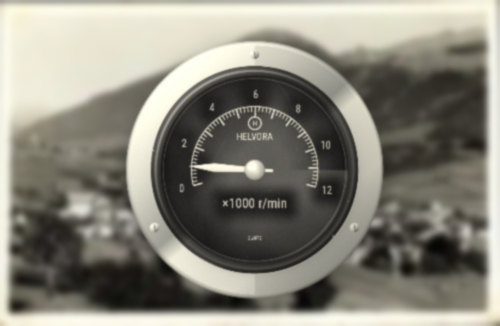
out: 1000 rpm
